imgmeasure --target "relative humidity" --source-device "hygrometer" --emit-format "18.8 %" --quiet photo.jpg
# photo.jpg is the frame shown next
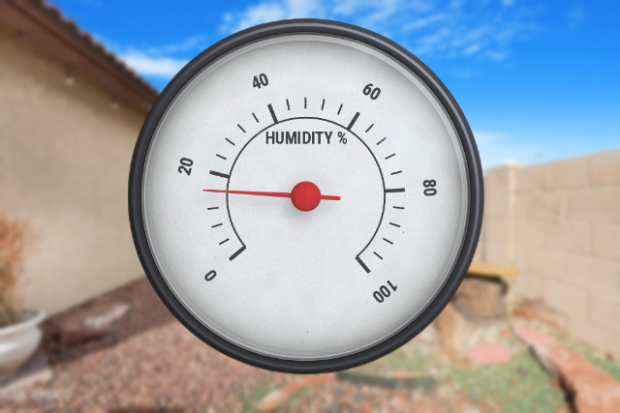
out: 16 %
